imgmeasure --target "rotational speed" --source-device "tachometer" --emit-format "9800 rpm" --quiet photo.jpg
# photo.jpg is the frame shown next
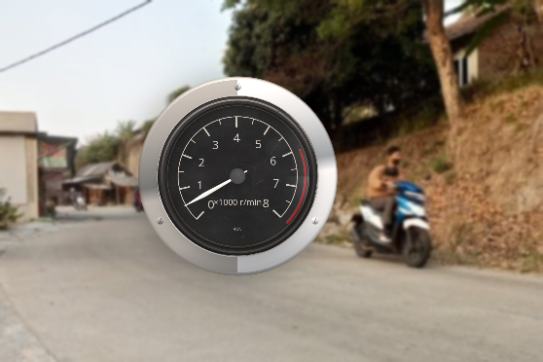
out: 500 rpm
